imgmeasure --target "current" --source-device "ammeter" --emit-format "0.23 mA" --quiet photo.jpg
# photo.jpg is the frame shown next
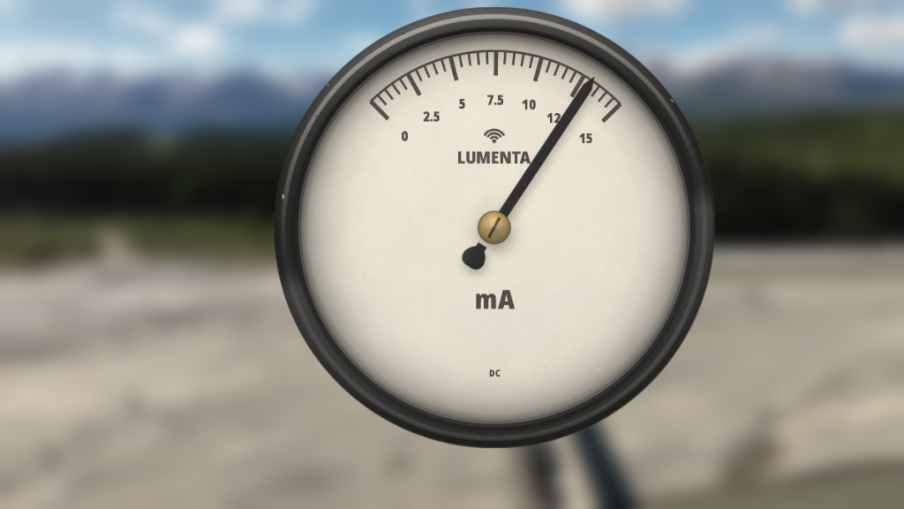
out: 13 mA
